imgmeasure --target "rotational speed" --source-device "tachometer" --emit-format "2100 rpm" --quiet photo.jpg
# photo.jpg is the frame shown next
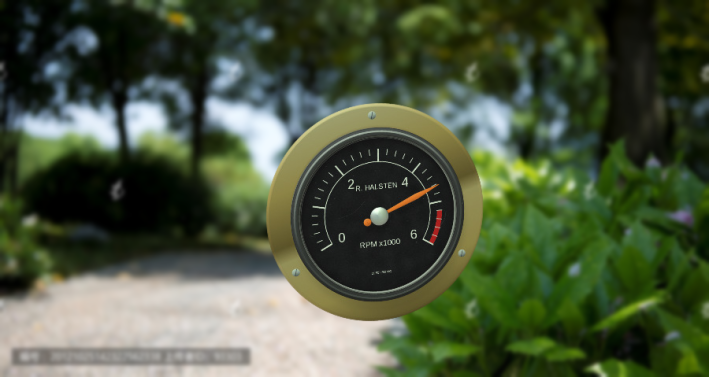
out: 4600 rpm
